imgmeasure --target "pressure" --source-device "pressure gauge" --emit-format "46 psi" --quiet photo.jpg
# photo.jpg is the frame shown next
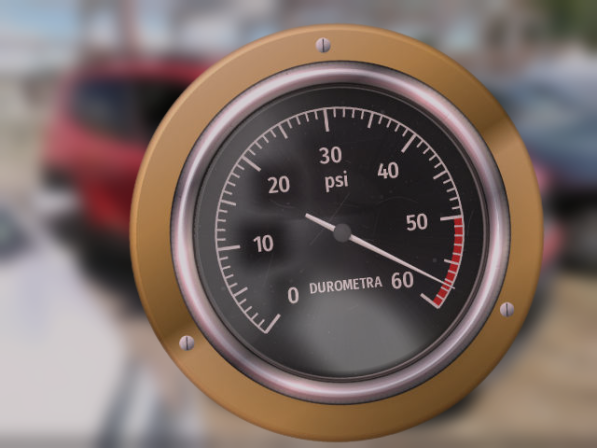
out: 57.5 psi
